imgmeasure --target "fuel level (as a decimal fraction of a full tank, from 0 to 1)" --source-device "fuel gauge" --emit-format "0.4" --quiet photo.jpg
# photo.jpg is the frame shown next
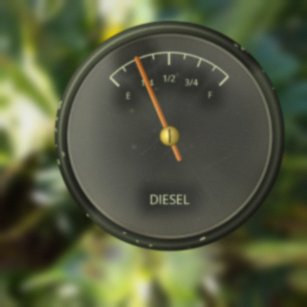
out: 0.25
